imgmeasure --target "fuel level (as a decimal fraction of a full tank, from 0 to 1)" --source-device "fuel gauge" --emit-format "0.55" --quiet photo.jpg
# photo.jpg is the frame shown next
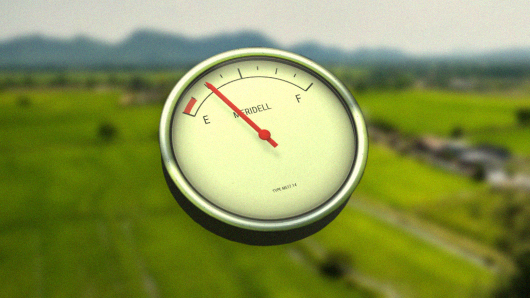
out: 0.25
